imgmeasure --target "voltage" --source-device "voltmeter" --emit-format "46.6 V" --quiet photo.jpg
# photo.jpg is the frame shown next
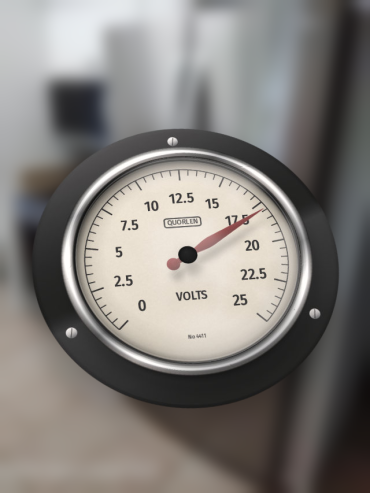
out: 18 V
